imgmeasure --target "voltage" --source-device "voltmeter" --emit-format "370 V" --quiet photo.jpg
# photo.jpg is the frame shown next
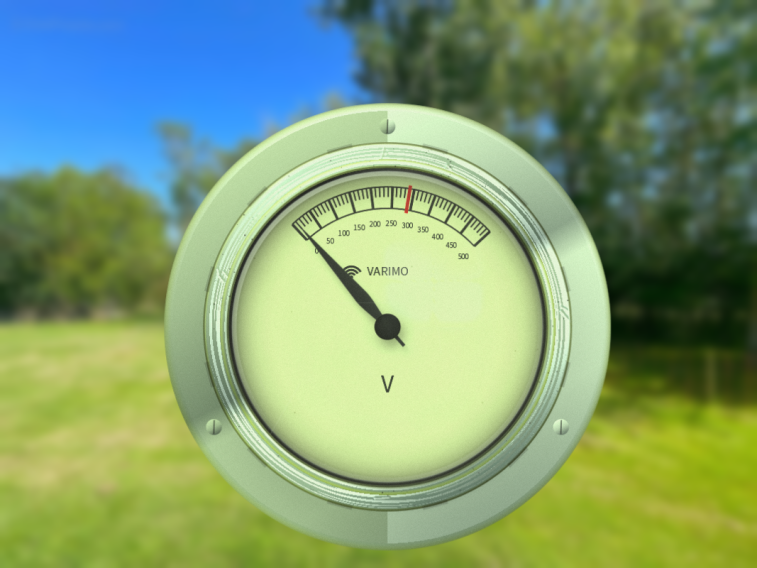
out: 10 V
